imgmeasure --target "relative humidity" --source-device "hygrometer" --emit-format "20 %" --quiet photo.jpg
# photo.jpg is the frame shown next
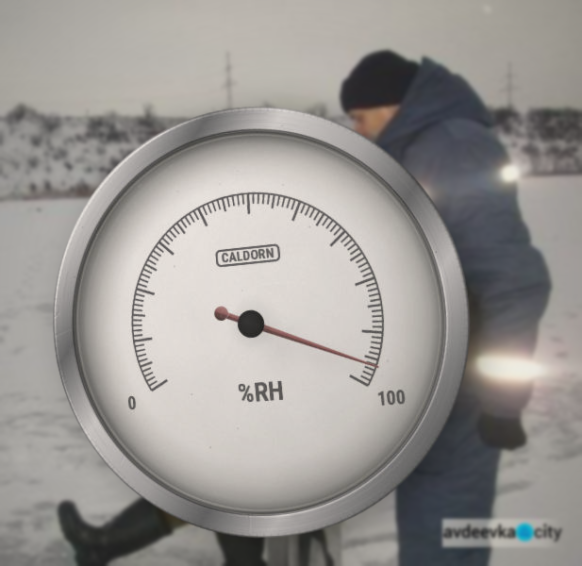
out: 96 %
